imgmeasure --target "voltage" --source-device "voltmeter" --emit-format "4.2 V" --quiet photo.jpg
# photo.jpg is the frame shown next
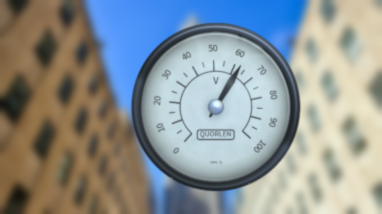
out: 62.5 V
